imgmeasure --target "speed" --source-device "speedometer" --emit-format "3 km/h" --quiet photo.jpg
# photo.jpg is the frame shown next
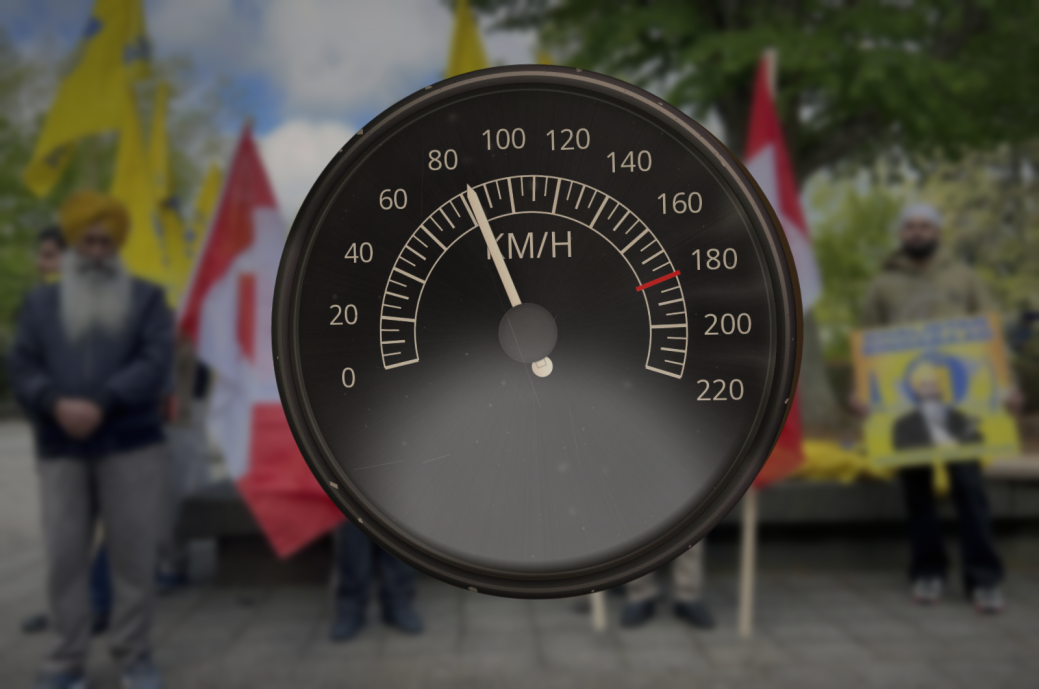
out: 85 km/h
